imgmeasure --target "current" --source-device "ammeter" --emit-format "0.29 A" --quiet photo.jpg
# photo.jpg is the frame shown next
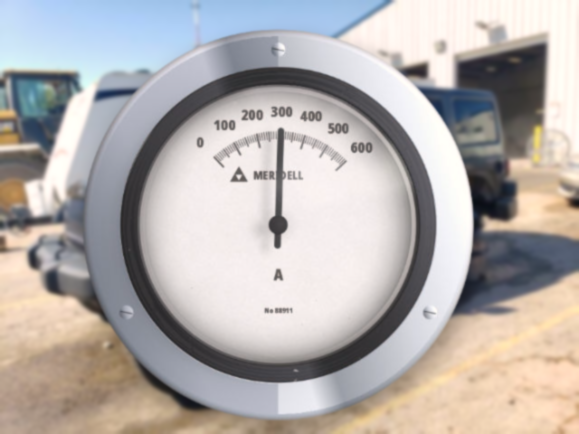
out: 300 A
